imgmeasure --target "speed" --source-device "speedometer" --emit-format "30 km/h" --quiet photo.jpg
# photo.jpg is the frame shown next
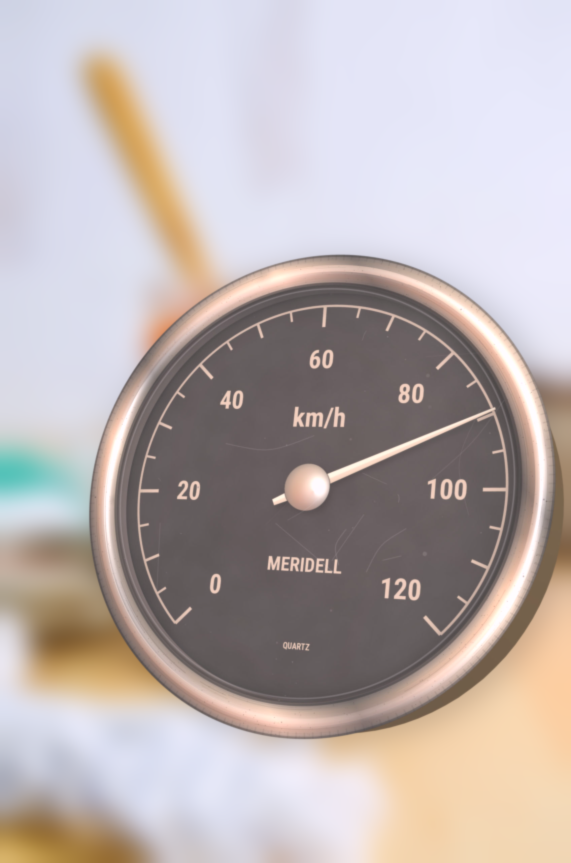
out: 90 km/h
